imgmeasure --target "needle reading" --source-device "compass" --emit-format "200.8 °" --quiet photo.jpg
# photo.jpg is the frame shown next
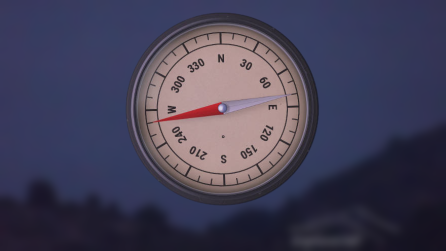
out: 260 °
